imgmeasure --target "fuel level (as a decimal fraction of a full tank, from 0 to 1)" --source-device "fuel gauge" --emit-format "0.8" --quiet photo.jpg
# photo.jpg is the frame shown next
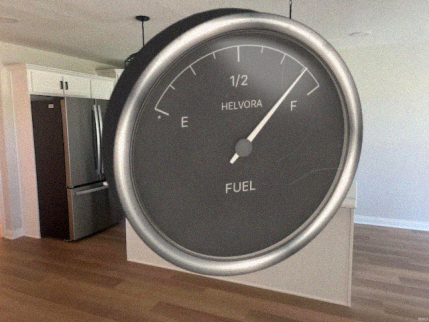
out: 0.875
